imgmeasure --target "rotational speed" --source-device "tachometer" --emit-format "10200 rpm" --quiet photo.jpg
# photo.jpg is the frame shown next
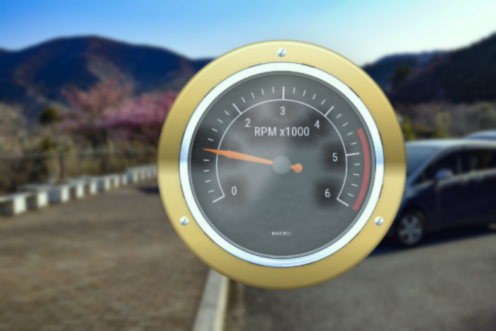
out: 1000 rpm
